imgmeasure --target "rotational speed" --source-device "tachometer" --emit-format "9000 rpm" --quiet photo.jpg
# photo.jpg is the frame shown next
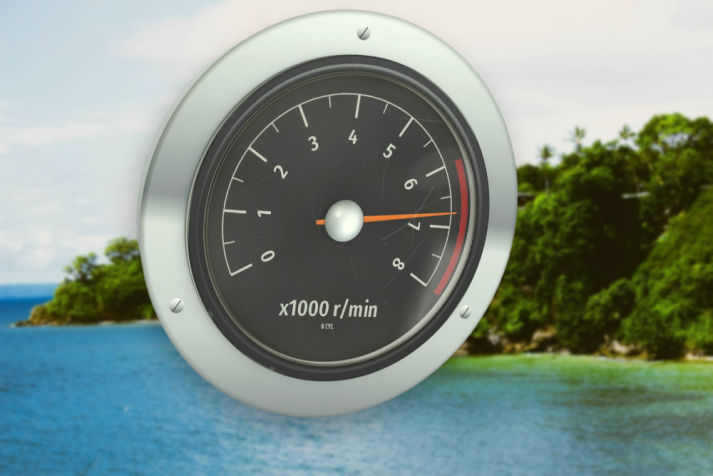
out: 6750 rpm
